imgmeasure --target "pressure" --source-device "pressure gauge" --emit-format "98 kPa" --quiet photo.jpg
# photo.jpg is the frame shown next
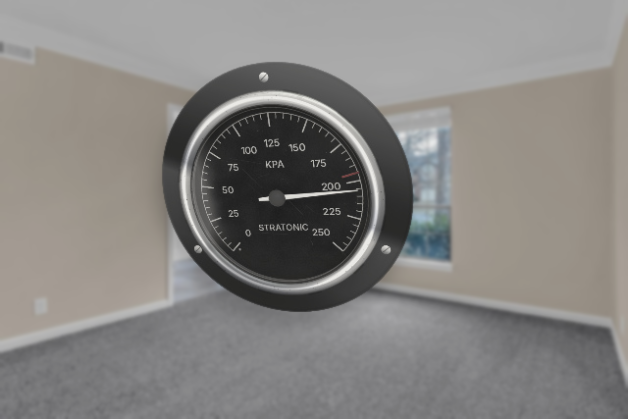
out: 205 kPa
